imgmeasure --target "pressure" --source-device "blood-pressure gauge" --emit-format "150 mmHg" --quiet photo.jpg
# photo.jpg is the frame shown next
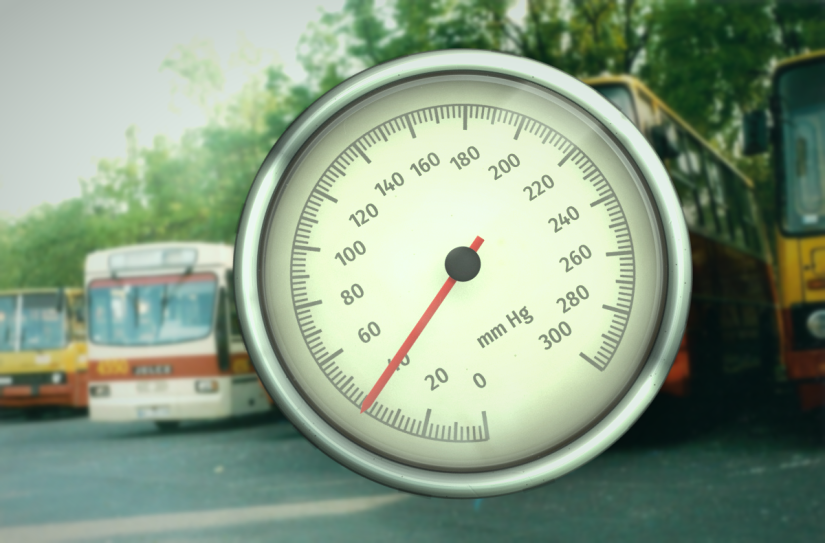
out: 40 mmHg
